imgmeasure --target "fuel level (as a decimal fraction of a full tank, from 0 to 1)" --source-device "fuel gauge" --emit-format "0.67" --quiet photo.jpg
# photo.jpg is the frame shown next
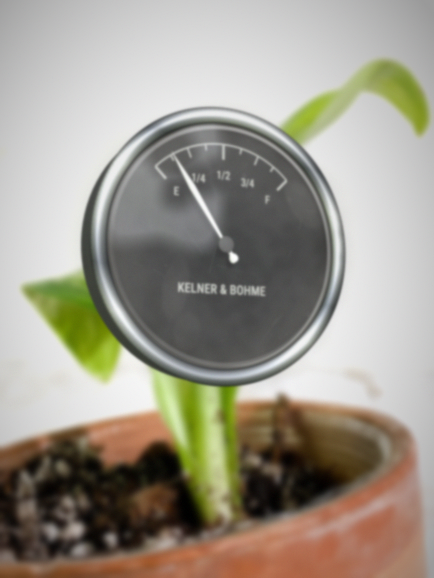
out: 0.125
